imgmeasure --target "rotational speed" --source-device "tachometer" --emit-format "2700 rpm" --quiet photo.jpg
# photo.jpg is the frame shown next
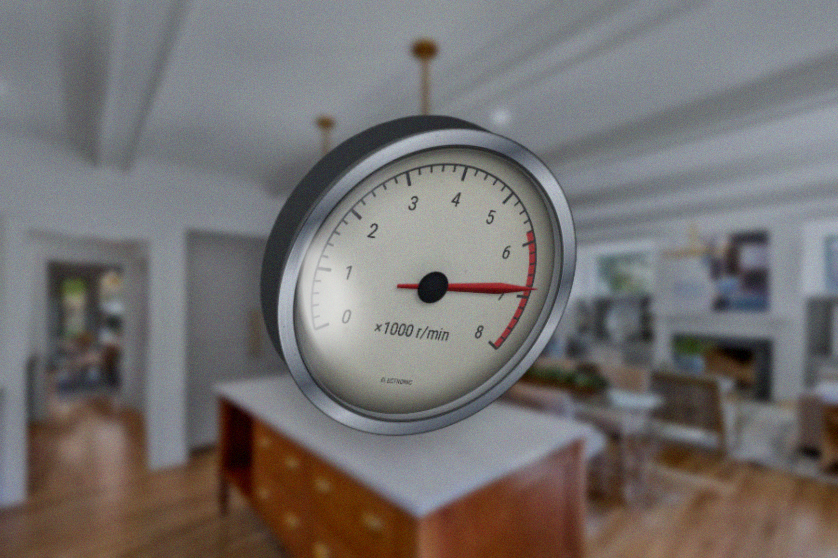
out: 6800 rpm
